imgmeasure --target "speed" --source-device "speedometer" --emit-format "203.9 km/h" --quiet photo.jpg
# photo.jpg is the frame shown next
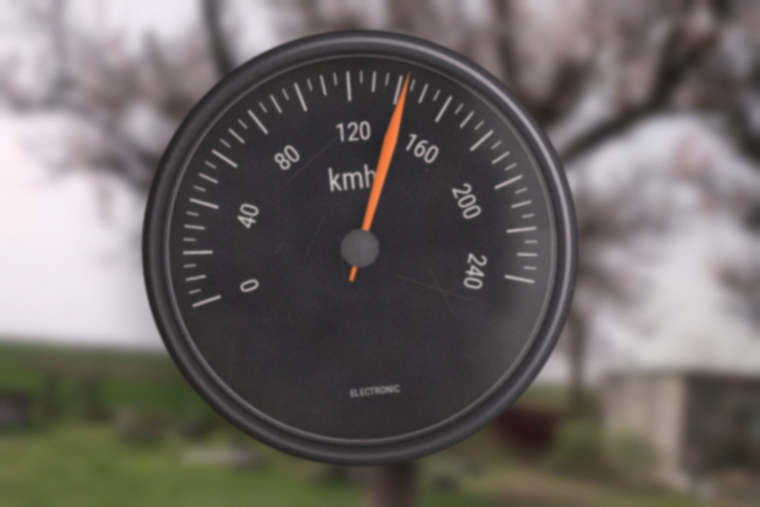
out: 142.5 km/h
